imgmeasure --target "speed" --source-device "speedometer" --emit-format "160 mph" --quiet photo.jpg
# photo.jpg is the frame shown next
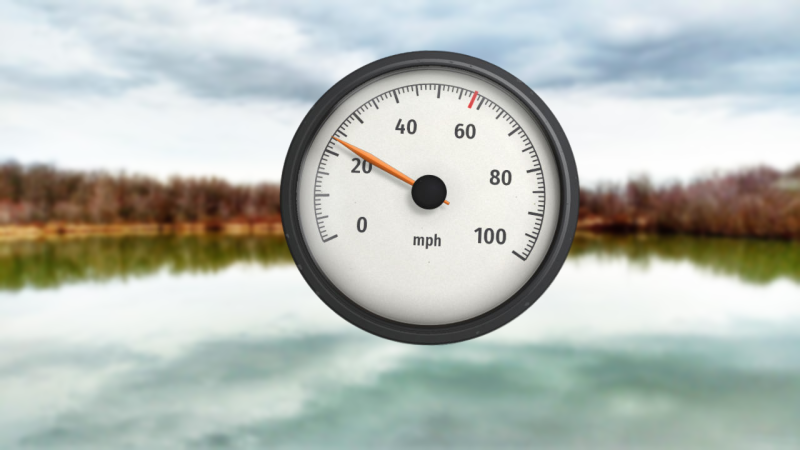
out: 23 mph
